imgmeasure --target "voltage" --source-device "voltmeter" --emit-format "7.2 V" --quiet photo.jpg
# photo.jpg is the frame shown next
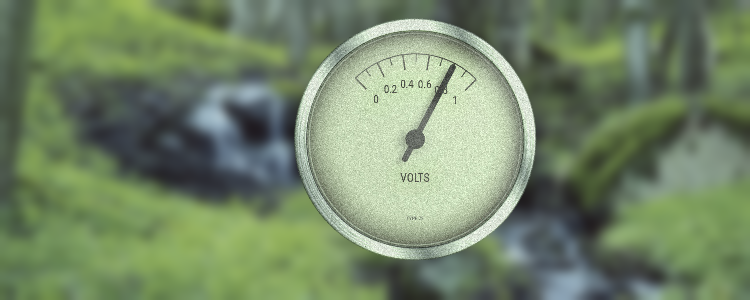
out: 0.8 V
